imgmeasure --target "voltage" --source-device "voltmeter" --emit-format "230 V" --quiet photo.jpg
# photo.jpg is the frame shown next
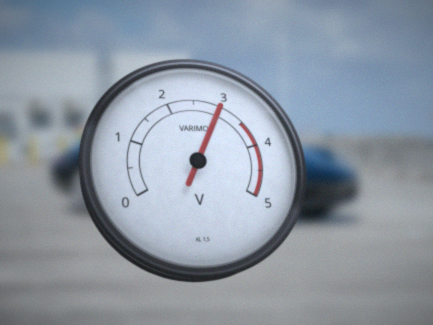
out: 3 V
